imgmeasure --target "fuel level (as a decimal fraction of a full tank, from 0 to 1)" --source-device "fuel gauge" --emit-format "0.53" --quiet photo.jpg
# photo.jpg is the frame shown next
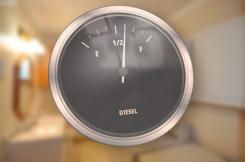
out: 0.625
